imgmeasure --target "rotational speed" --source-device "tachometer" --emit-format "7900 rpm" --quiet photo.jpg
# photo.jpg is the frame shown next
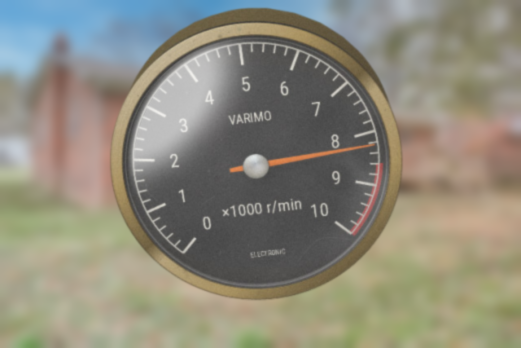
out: 8200 rpm
